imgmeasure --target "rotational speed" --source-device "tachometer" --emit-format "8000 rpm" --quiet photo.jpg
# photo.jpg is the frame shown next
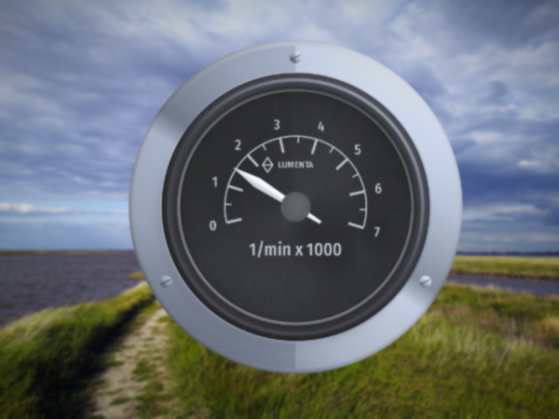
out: 1500 rpm
